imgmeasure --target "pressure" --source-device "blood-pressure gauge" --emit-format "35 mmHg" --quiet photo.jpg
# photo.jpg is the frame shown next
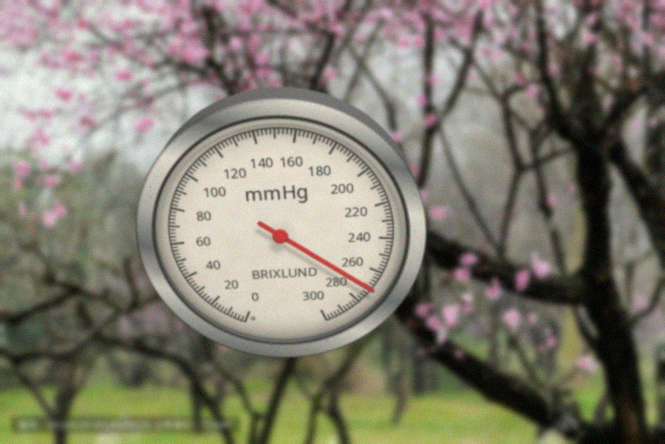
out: 270 mmHg
